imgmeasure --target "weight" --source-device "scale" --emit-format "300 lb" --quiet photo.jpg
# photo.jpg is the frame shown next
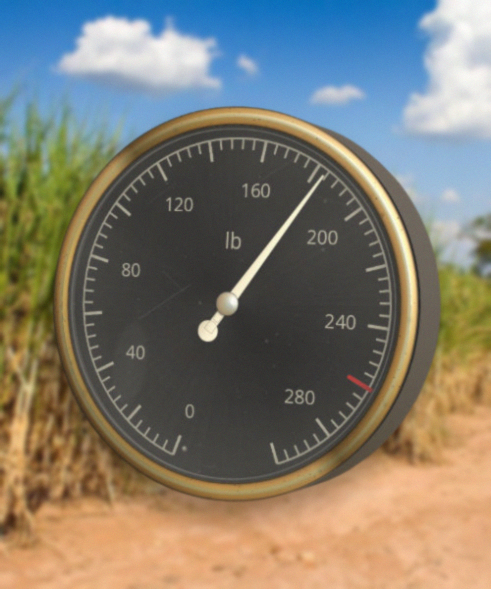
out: 184 lb
